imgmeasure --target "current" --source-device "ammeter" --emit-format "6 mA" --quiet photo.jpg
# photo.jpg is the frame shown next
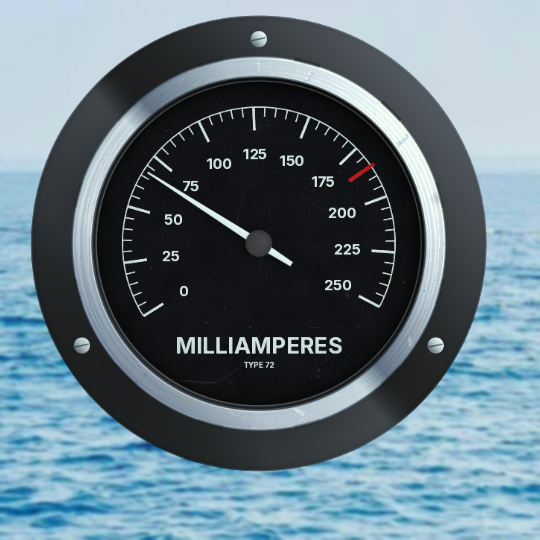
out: 67.5 mA
